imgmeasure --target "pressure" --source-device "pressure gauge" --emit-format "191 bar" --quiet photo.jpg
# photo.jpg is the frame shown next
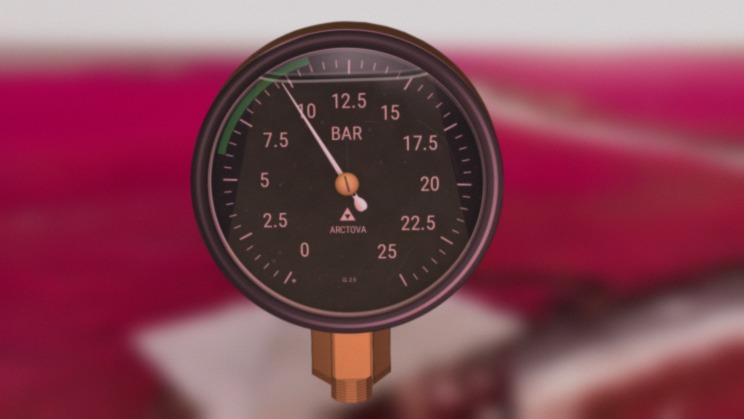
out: 9.75 bar
